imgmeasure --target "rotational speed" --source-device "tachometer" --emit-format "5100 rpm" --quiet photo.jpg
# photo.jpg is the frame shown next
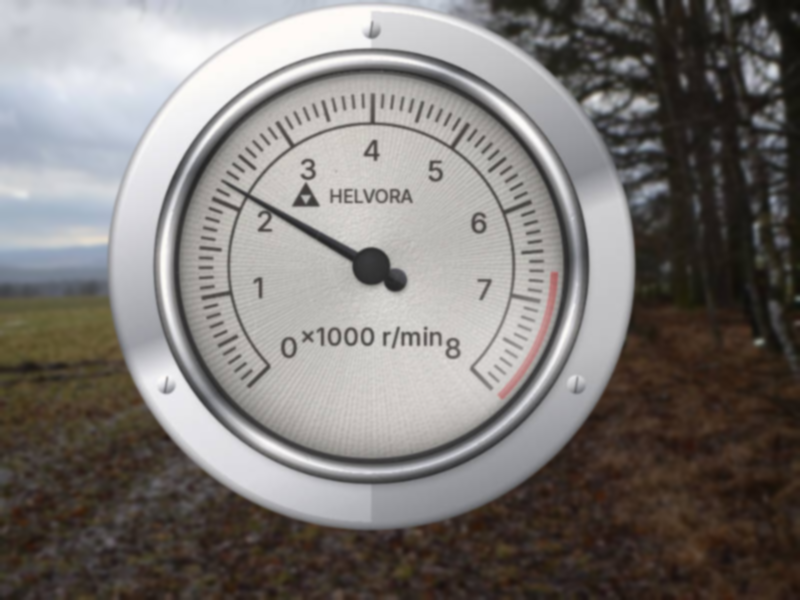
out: 2200 rpm
